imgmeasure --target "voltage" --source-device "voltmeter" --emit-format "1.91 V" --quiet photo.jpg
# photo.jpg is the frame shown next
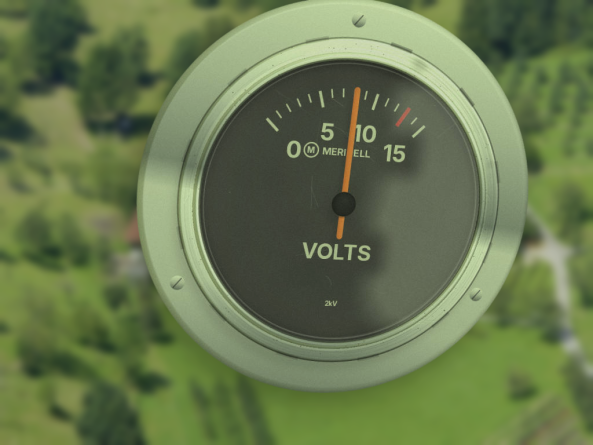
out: 8 V
